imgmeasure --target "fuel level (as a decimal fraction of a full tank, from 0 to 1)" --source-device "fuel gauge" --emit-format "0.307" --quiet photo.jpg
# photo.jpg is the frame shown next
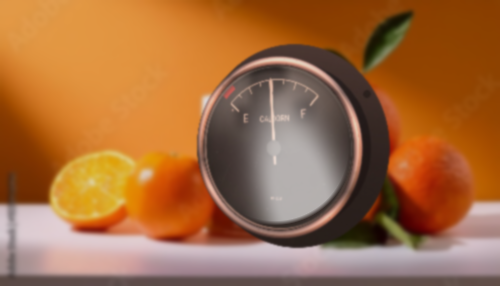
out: 0.5
